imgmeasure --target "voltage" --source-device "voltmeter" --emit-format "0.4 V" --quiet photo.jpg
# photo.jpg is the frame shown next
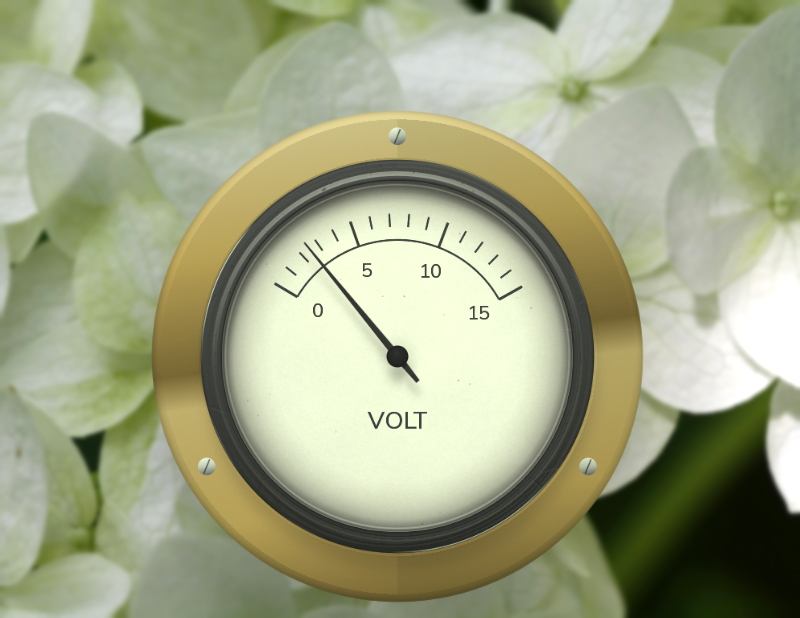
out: 2.5 V
